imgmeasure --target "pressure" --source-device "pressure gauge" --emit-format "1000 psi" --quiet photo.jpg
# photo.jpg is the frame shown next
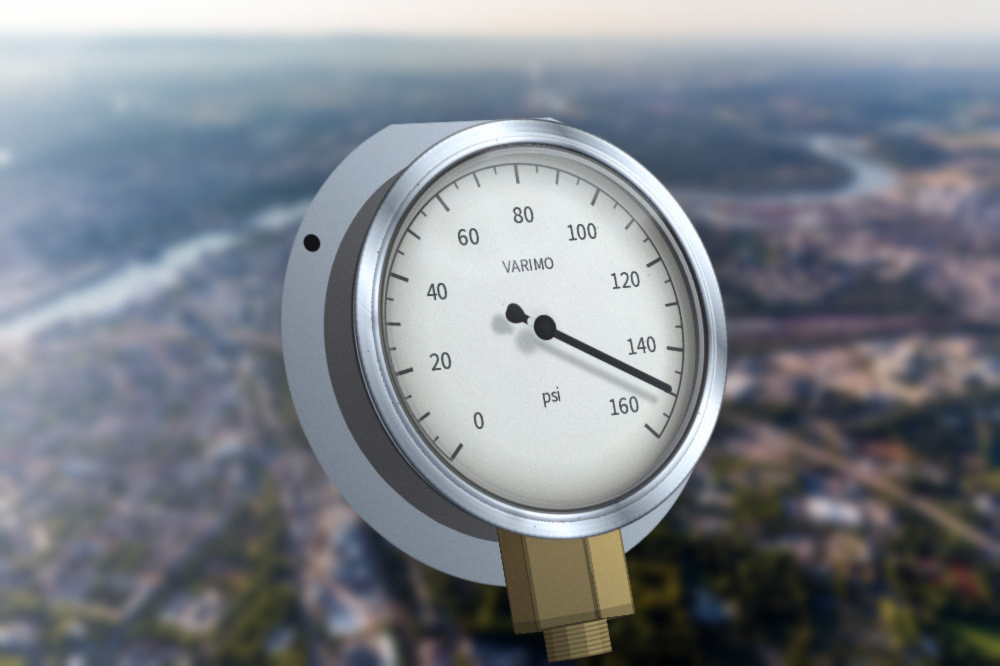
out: 150 psi
